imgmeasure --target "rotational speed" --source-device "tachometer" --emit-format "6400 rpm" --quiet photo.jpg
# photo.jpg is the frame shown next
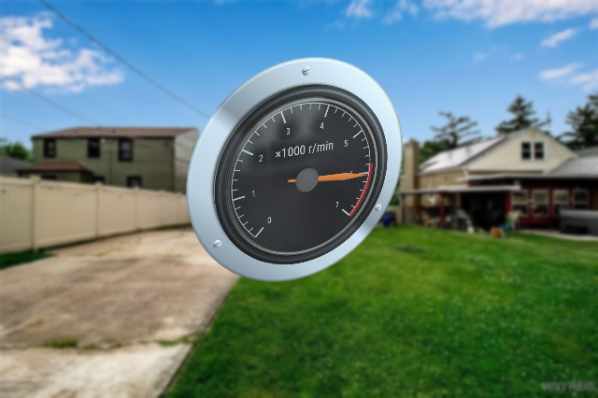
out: 6000 rpm
